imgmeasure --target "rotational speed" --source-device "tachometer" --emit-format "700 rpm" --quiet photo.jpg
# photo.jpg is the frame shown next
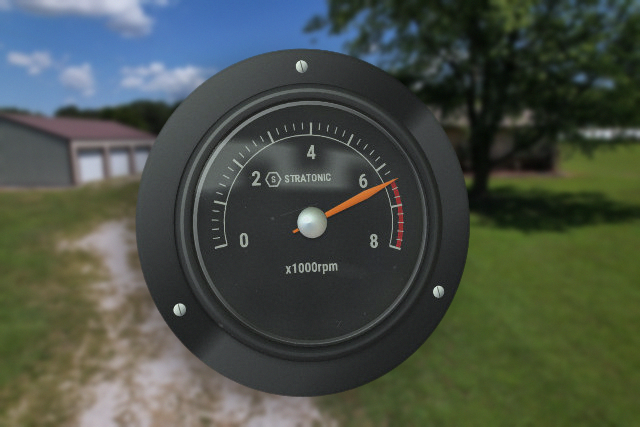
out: 6400 rpm
